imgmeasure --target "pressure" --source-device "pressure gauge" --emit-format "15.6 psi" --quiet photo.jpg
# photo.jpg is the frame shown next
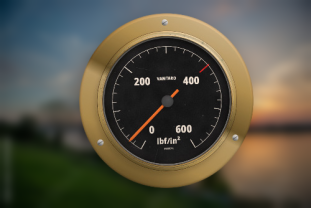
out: 30 psi
